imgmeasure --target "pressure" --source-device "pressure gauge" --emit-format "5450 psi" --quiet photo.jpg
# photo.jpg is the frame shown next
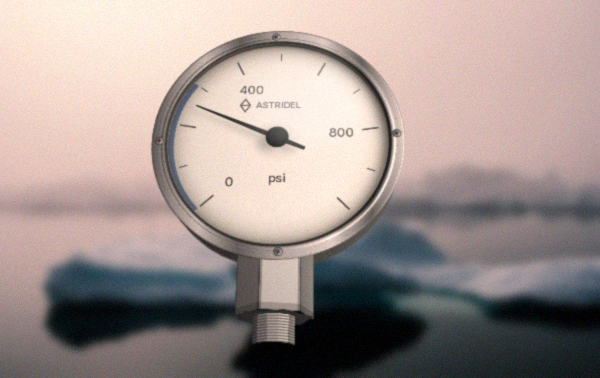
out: 250 psi
